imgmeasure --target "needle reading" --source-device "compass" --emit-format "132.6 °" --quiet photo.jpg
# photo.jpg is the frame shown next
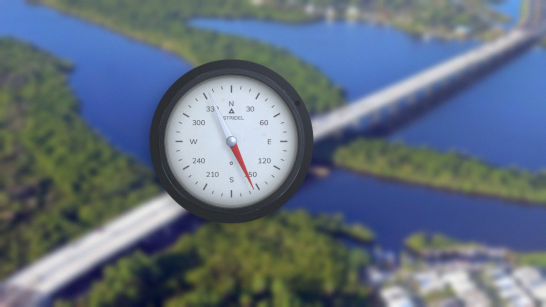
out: 155 °
